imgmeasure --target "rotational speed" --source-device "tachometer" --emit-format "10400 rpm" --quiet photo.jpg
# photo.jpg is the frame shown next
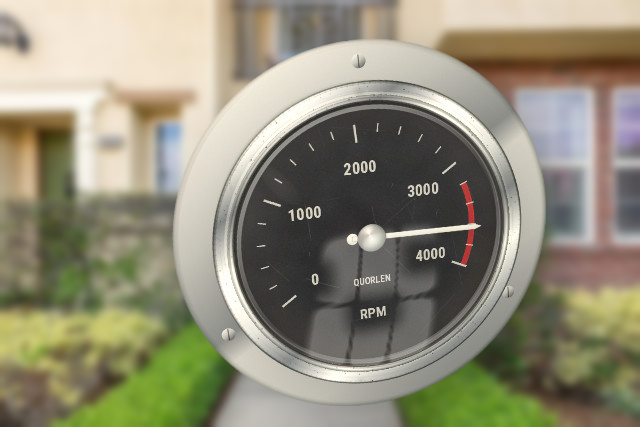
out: 3600 rpm
